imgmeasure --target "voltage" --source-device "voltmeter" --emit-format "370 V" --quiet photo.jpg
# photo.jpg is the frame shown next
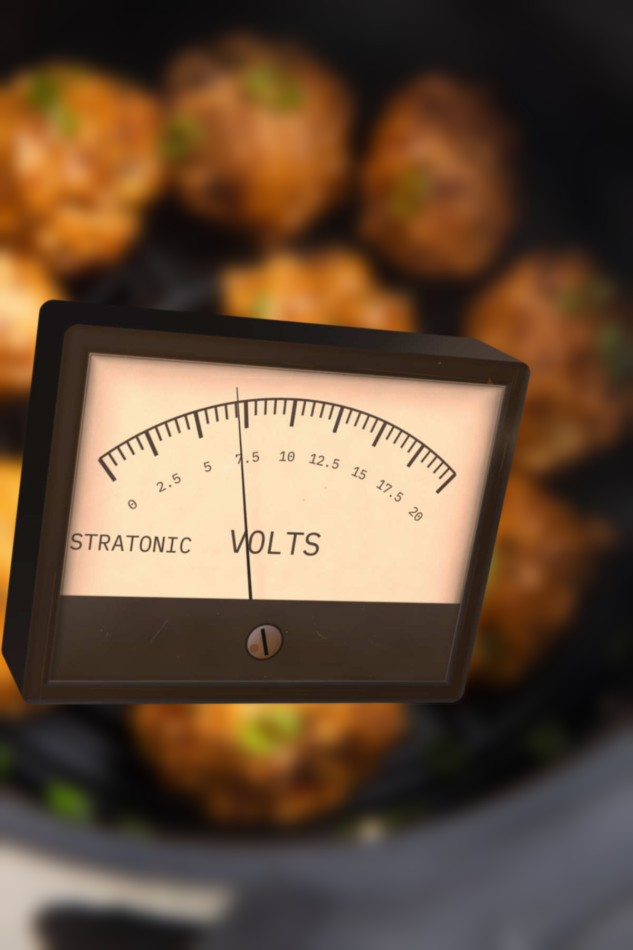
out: 7 V
